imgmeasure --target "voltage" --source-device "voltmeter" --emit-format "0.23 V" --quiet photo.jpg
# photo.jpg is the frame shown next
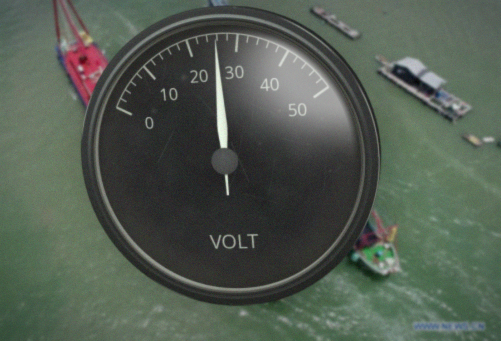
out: 26 V
